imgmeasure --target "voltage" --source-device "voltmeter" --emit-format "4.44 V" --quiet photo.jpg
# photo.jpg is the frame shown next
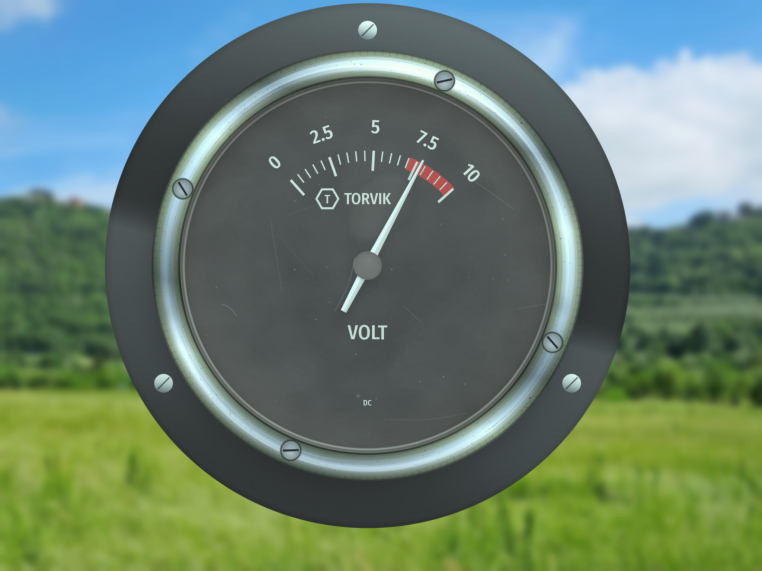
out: 7.75 V
